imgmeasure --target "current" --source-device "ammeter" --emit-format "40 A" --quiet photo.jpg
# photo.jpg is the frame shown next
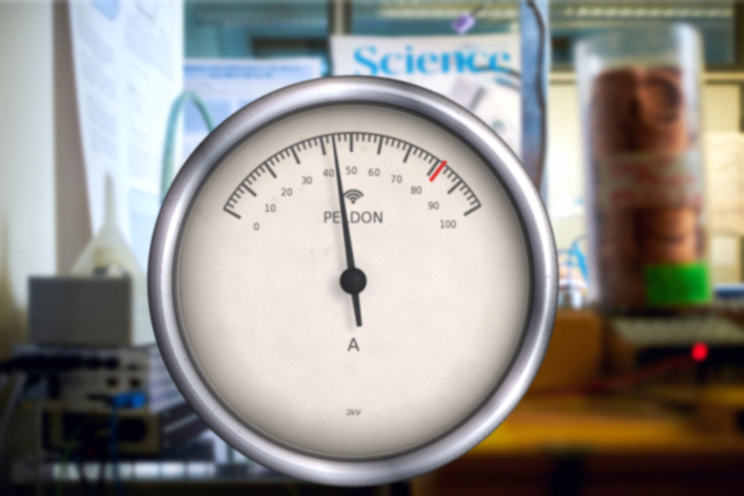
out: 44 A
